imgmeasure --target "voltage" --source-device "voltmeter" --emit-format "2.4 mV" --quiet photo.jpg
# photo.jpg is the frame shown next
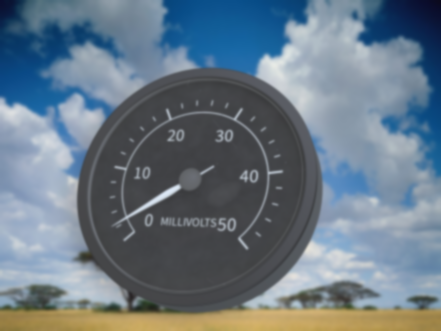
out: 2 mV
